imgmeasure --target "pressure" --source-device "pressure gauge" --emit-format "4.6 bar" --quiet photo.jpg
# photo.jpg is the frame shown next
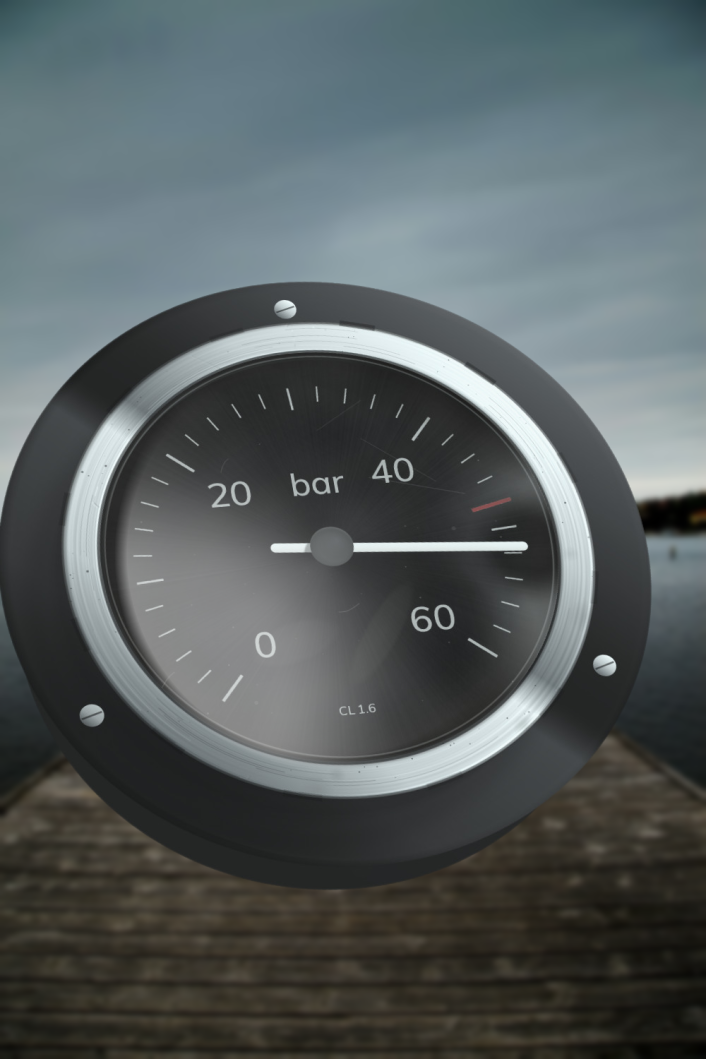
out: 52 bar
